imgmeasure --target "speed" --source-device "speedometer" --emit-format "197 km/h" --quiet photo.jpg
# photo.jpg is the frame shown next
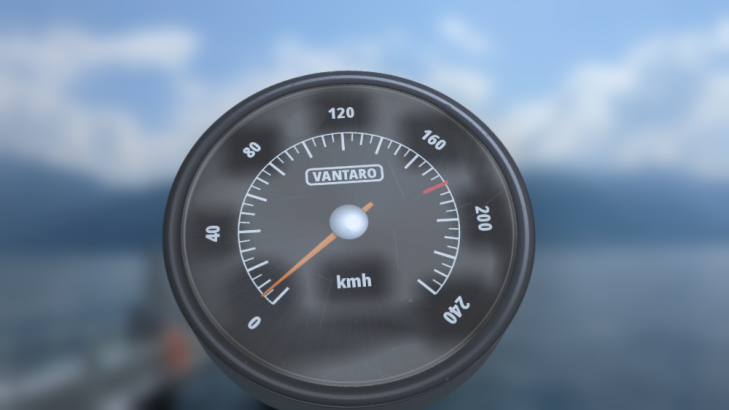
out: 5 km/h
